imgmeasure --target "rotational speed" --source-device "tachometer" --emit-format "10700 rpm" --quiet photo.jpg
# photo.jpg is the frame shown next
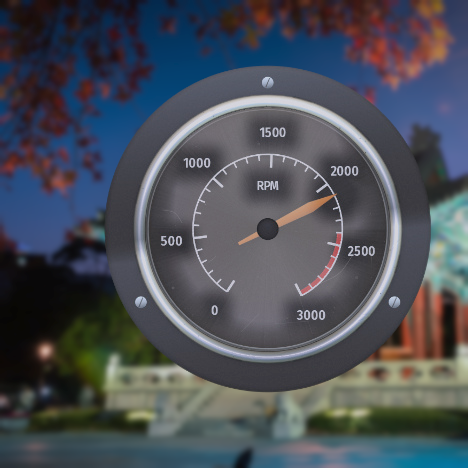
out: 2100 rpm
